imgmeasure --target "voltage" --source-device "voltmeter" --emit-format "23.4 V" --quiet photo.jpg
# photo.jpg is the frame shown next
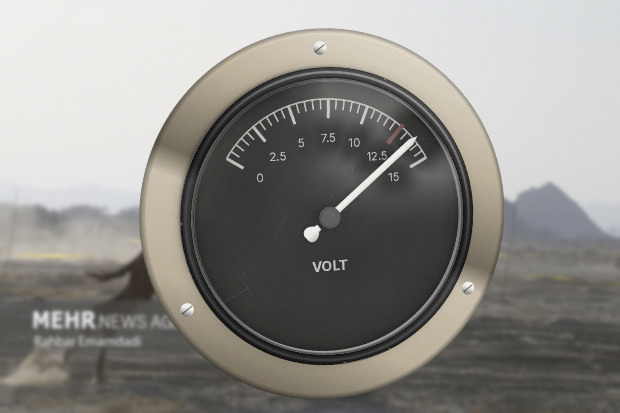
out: 13.5 V
